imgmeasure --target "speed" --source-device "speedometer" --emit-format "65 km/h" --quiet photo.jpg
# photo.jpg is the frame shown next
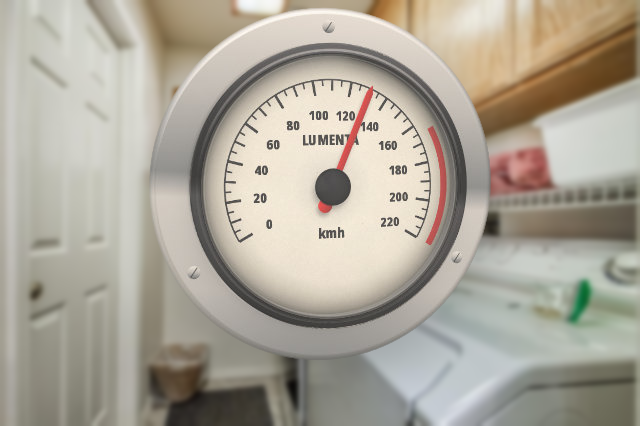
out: 130 km/h
